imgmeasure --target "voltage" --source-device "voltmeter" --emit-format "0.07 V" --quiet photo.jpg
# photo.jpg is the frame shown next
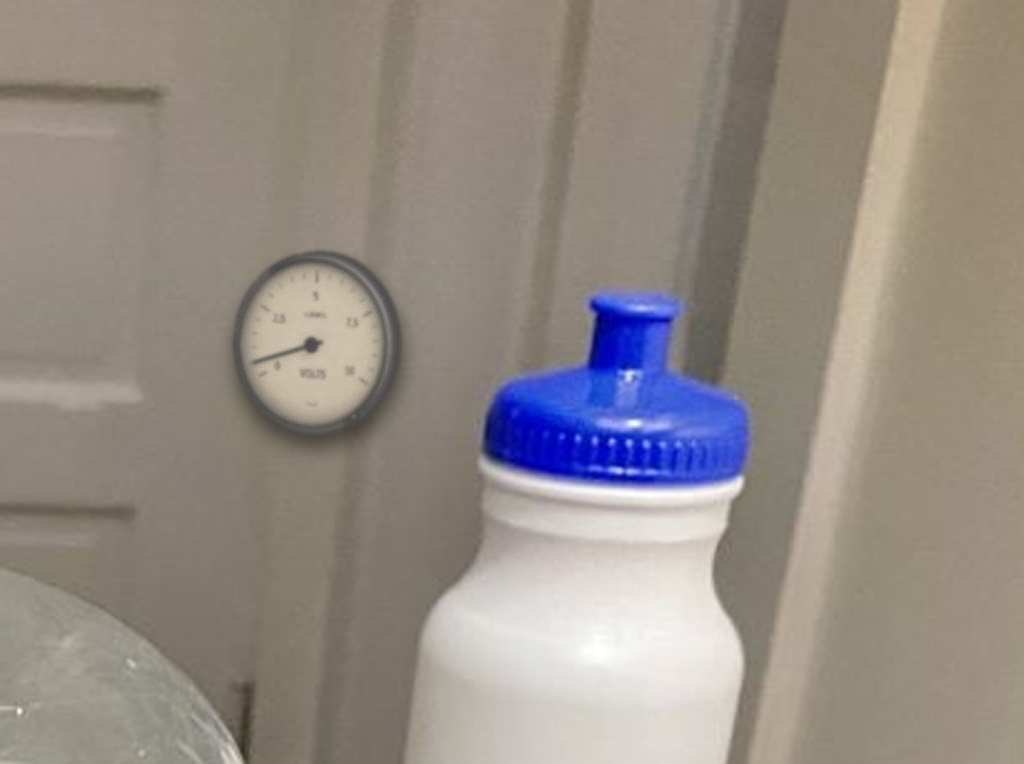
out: 0.5 V
